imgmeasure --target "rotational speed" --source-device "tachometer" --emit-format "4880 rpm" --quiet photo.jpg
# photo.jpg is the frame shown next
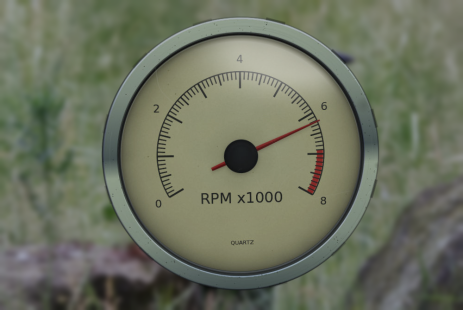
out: 6200 rpm
